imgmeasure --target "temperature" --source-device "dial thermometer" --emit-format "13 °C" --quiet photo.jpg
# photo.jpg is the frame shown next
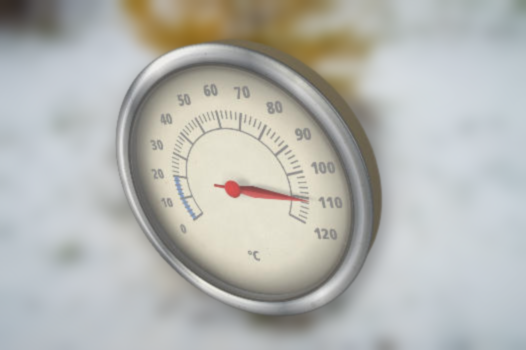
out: 110 °C
